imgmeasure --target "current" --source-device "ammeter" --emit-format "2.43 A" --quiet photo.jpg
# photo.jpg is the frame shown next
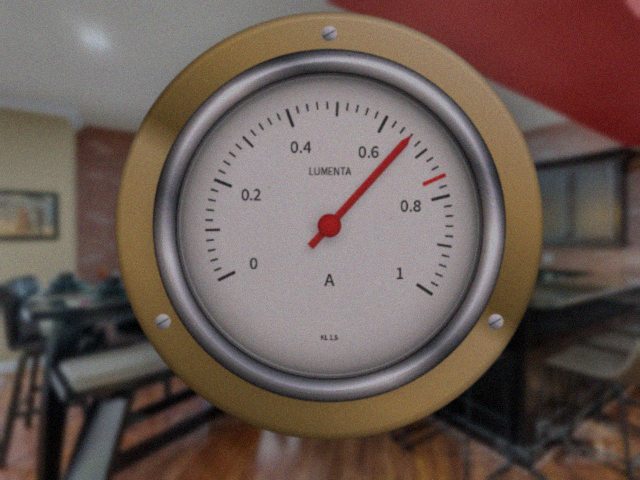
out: 0.66 A
